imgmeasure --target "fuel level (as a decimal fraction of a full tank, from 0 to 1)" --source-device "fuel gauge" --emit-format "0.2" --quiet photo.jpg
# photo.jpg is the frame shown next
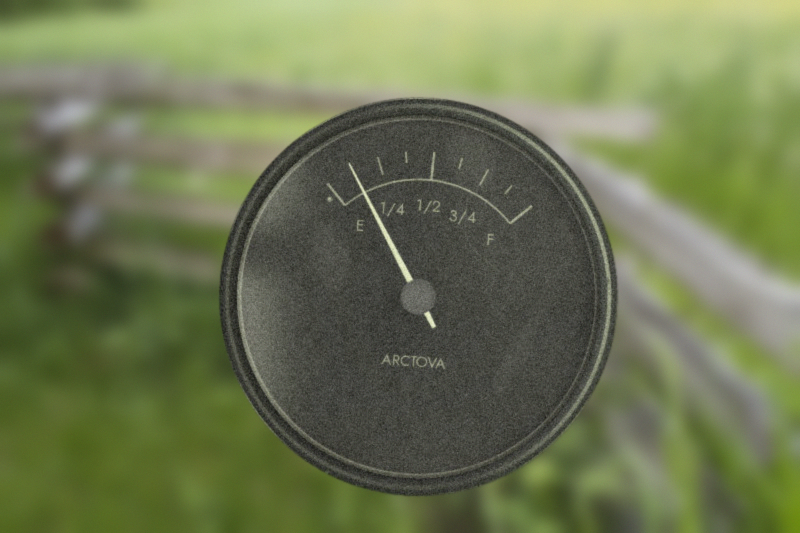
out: 0.125
